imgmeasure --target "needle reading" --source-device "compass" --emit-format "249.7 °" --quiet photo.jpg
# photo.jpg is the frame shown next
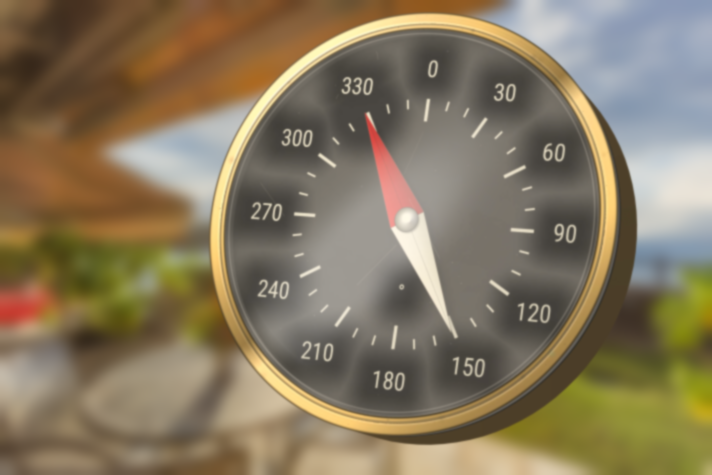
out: 330 °
